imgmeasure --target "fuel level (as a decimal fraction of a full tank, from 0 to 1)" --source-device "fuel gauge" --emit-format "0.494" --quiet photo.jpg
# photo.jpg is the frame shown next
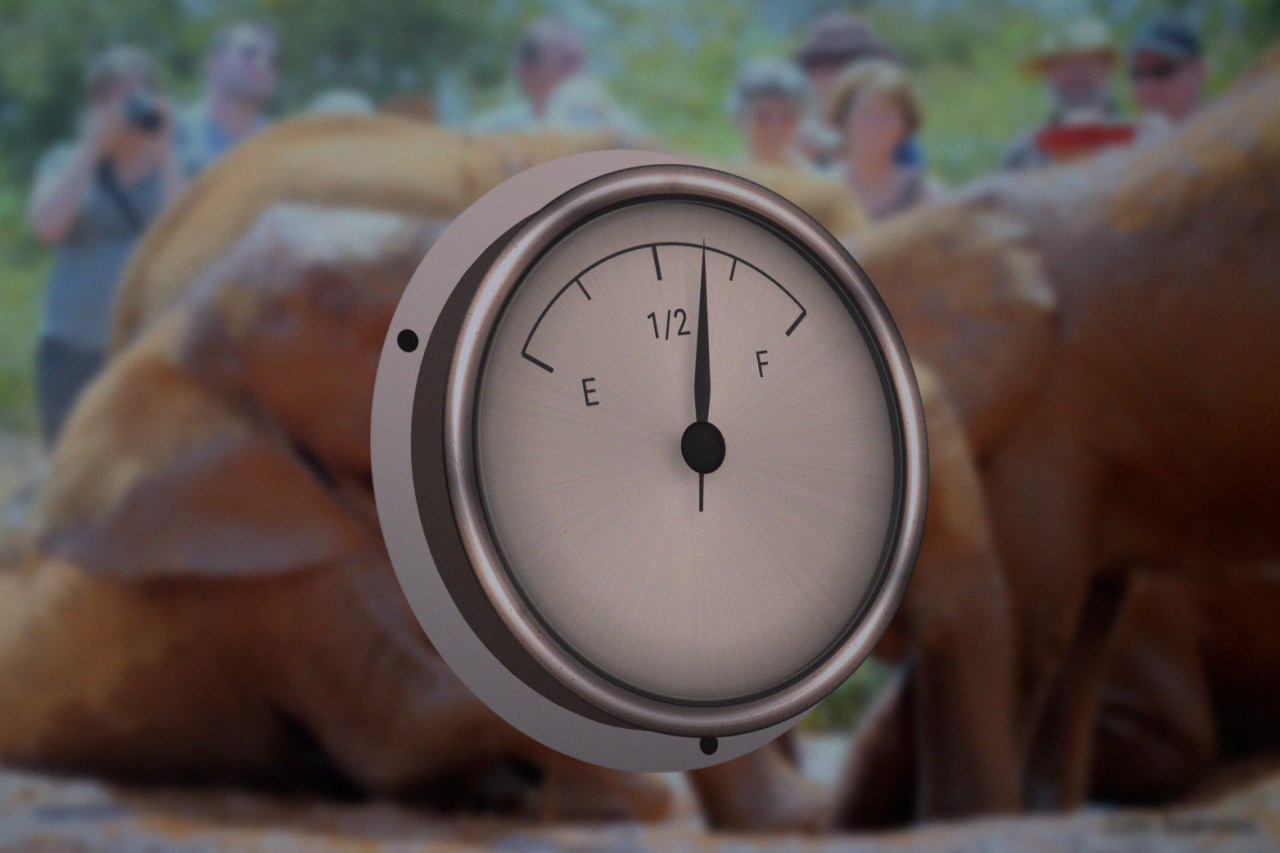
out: 0.625
